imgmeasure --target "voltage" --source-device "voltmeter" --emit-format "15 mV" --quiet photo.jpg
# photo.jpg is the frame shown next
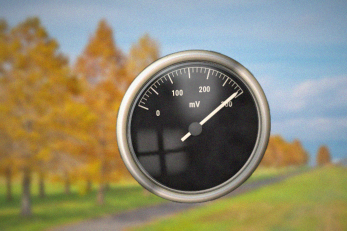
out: 290 mV
